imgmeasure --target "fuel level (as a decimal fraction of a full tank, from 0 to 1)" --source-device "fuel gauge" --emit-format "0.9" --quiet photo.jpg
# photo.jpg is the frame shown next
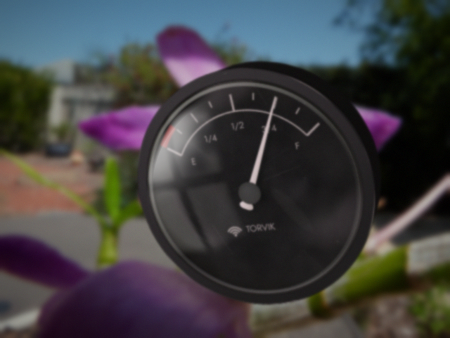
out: 0.75
